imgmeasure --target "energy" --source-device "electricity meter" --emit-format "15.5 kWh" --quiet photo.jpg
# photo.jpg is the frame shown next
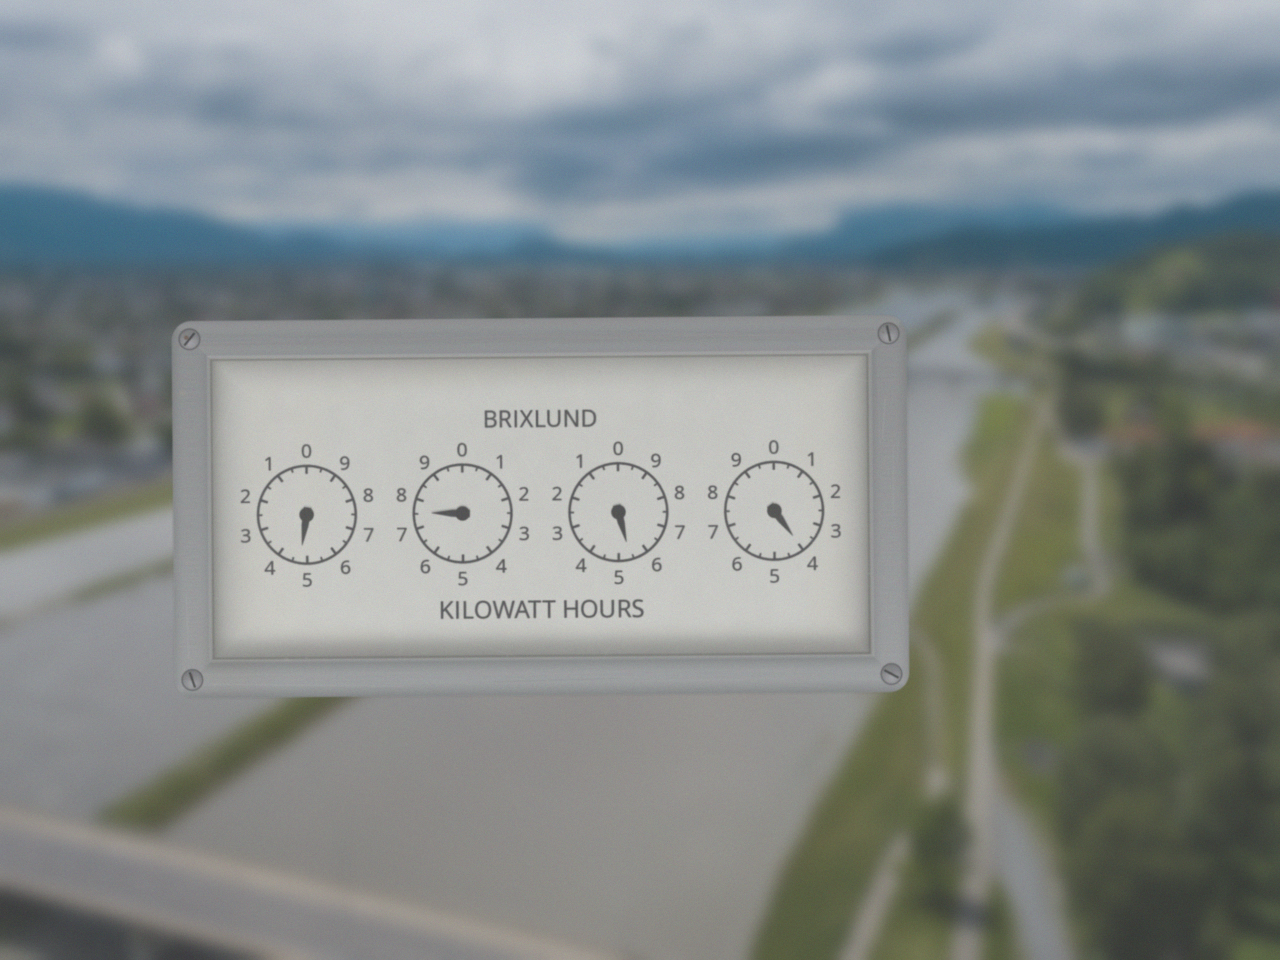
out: 4754 kWh
